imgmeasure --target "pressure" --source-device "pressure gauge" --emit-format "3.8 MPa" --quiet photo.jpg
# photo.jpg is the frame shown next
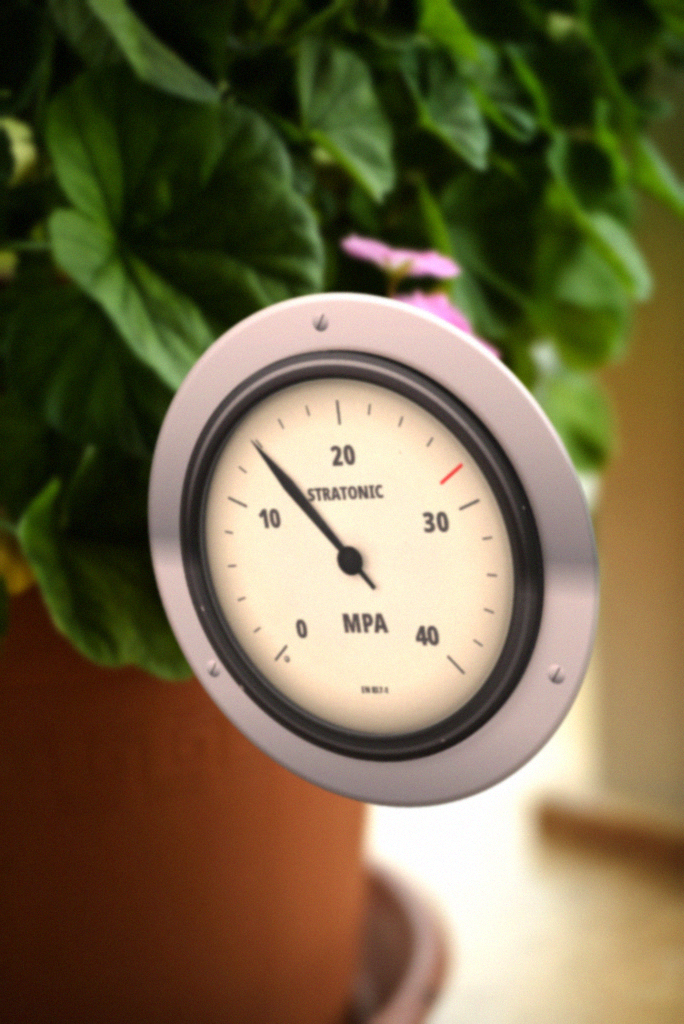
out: 14 MPa
